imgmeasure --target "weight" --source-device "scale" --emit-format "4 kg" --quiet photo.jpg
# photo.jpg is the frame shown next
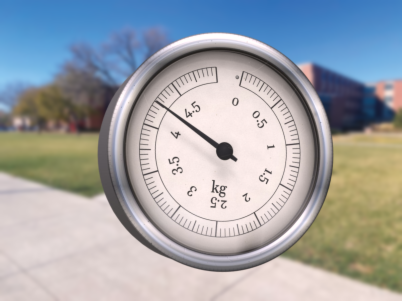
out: 4.25 kg
